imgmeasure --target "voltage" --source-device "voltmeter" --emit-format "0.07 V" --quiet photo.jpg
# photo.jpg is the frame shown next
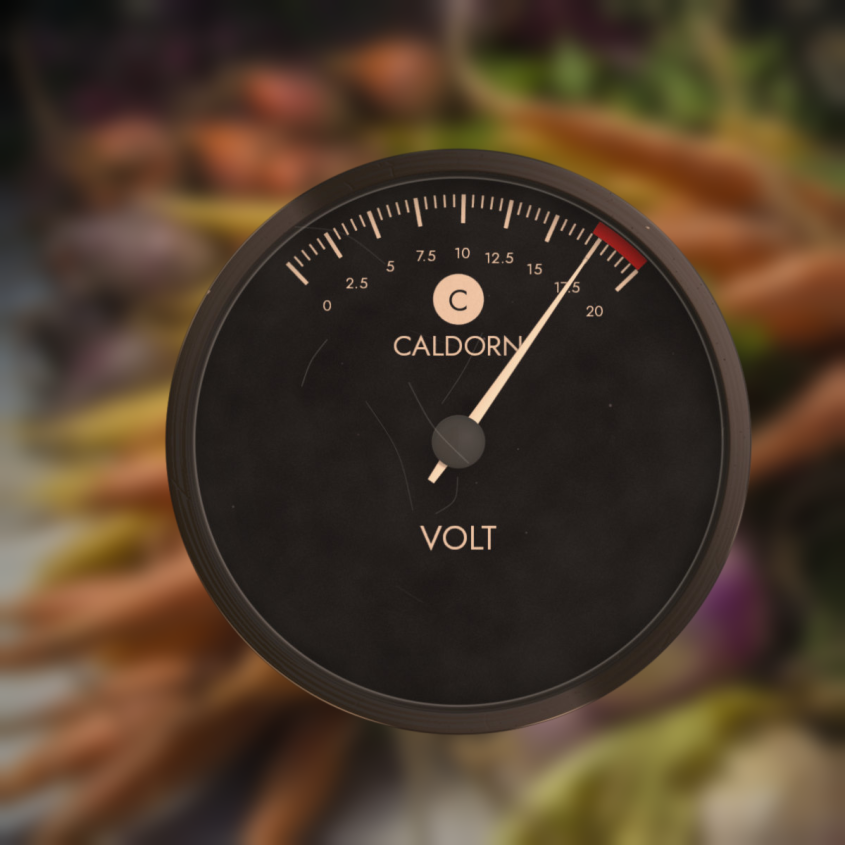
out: 17.5 V
